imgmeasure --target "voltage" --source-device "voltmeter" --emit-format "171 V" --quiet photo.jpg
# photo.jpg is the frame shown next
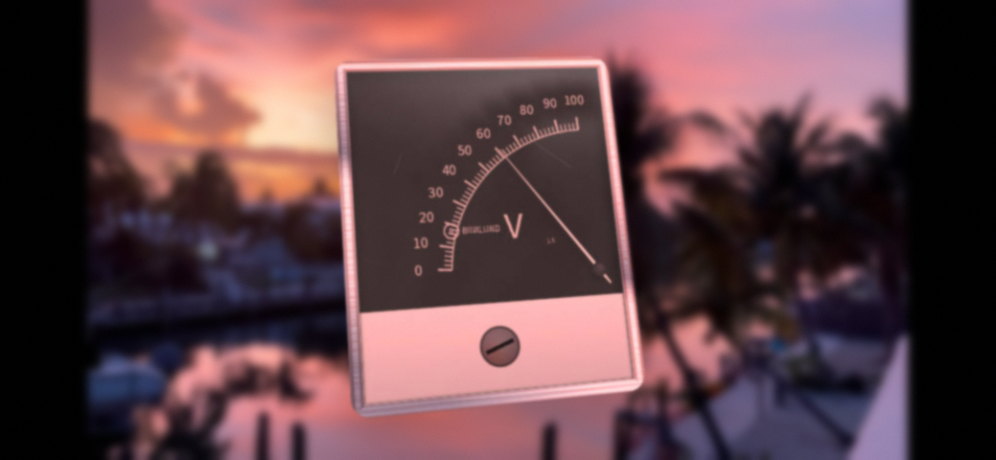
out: 60 V
